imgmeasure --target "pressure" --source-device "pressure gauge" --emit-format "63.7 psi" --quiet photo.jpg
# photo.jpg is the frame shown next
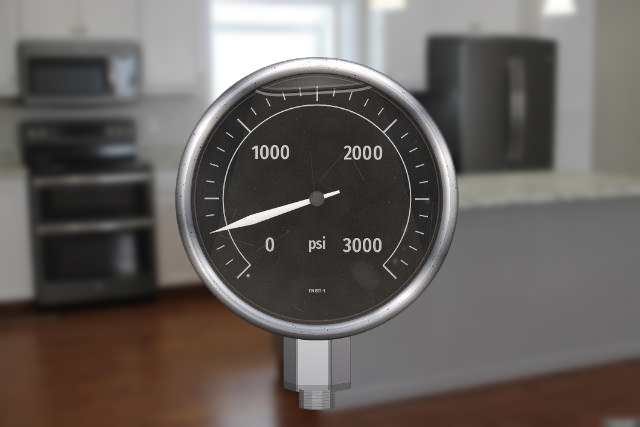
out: 300 psi
